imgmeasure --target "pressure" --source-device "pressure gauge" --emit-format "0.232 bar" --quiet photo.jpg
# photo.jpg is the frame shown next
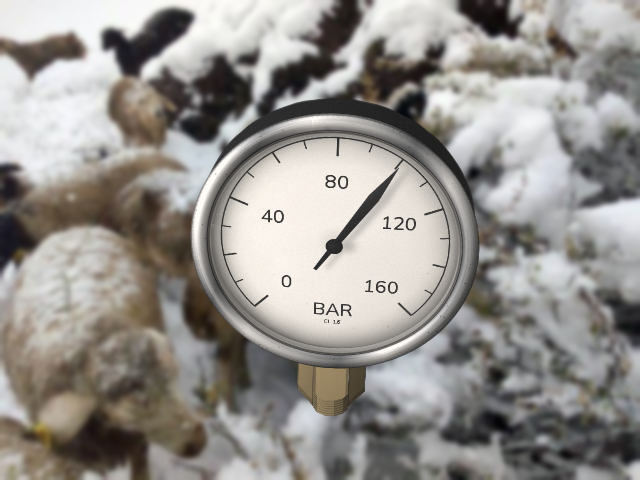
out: 100 bar
